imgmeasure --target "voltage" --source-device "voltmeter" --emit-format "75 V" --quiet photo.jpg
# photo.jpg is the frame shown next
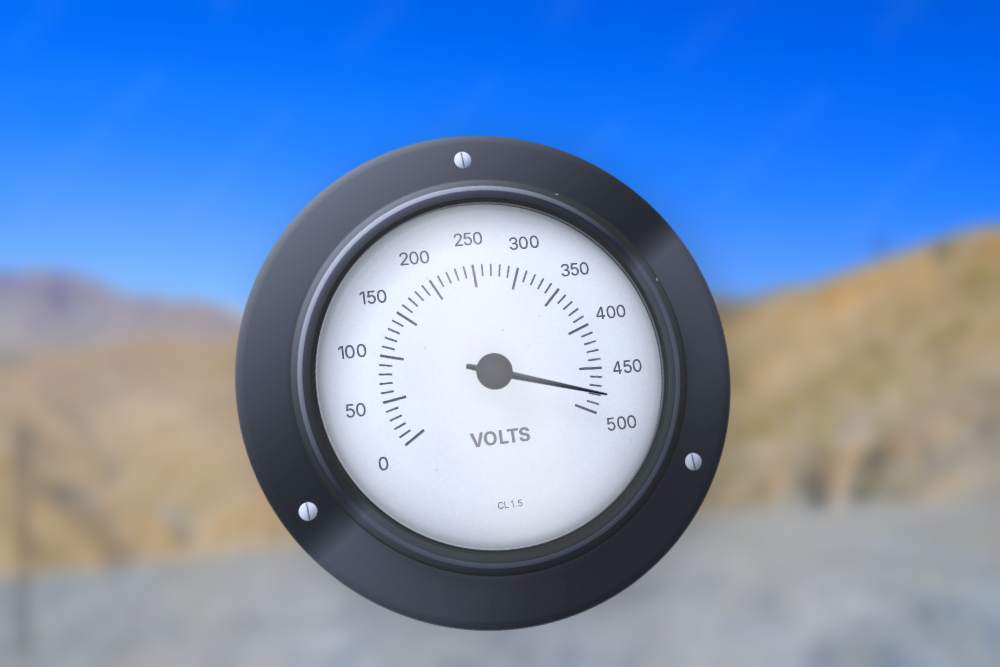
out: 480 V
